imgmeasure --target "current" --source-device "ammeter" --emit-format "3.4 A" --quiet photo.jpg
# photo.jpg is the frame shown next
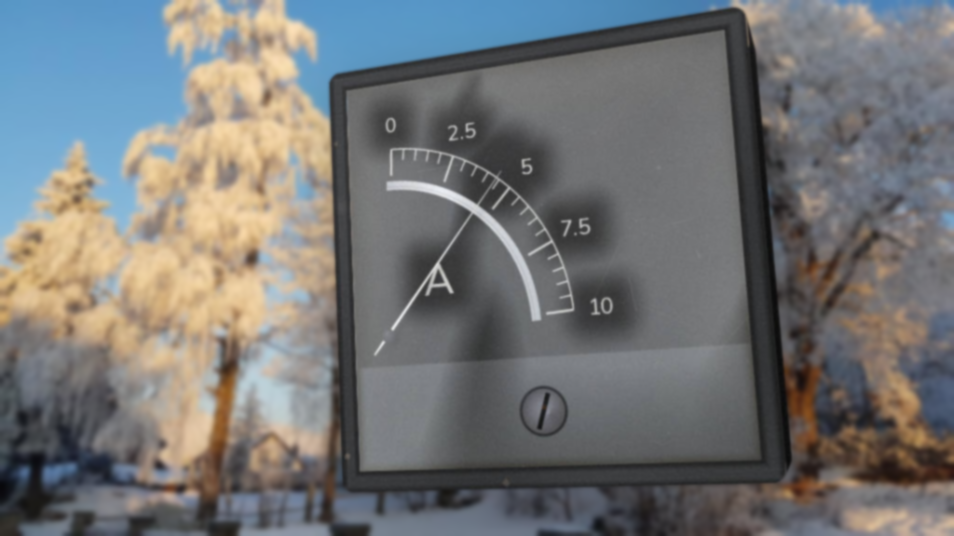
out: 4.5 A
